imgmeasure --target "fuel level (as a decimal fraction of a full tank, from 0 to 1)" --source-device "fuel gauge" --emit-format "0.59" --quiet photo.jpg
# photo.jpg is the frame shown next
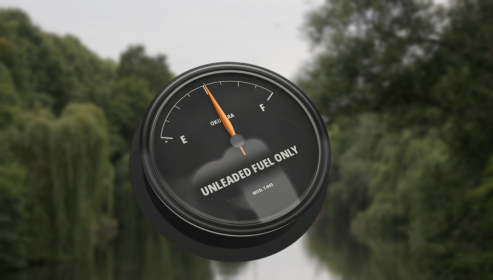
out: 0.5
